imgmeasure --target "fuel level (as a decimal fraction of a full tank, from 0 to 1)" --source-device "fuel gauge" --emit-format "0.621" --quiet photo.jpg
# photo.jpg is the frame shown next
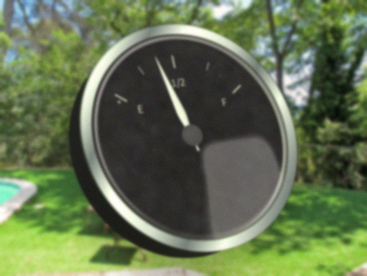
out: 0.375
